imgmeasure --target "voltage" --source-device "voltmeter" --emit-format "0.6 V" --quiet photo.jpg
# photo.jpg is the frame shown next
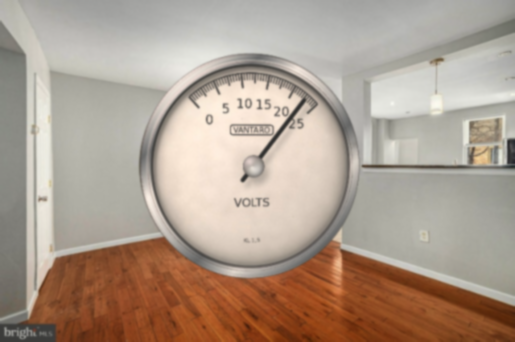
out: 22.5 V
